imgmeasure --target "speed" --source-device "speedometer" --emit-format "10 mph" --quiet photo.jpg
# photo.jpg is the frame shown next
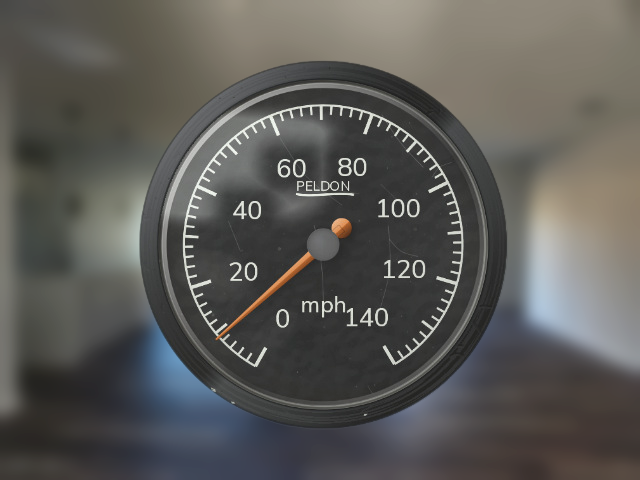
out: 9 mph
